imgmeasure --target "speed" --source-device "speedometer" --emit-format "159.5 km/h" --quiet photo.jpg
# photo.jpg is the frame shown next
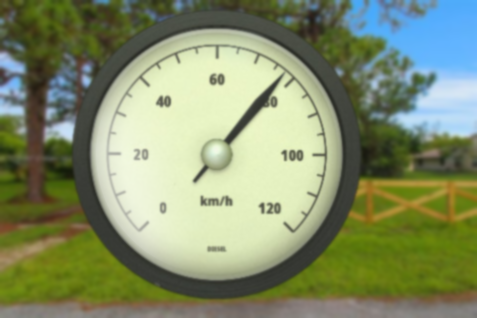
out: 77.5 km/h
